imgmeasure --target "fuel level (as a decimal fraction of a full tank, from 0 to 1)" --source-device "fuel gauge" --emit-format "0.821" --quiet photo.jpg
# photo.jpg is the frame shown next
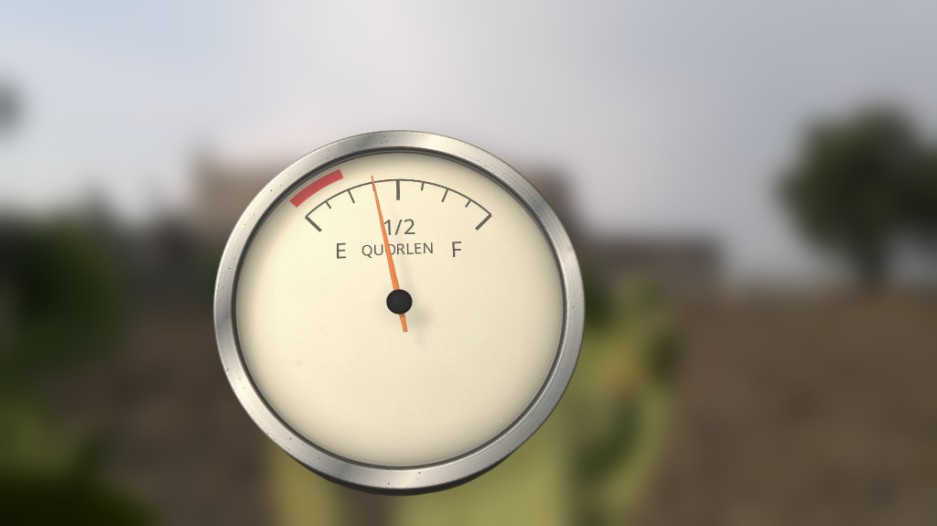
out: 0.375
